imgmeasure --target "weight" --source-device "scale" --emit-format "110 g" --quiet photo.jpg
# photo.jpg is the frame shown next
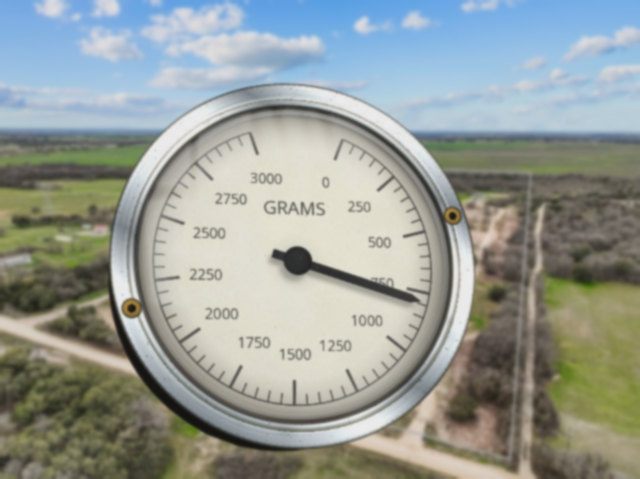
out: 800 g
